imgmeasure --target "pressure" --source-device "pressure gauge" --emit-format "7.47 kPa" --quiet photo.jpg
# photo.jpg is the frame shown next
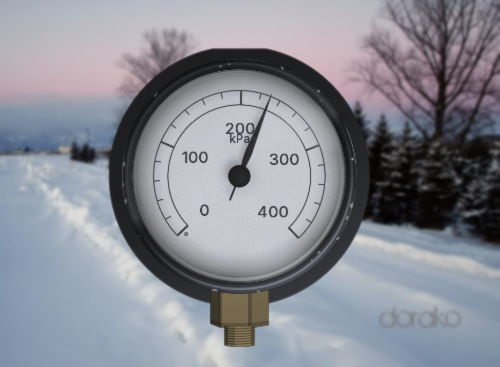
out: 230 kPa
